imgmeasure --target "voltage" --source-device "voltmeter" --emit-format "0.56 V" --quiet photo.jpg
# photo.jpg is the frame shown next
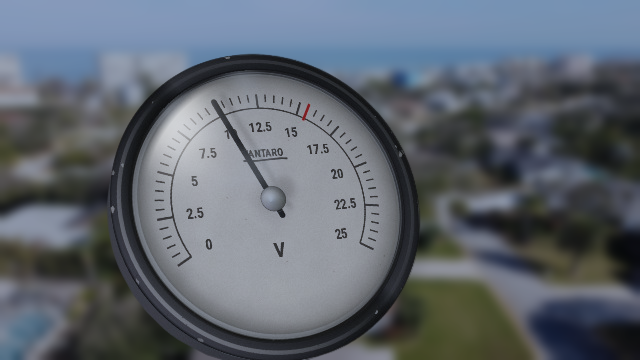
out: 10 V
